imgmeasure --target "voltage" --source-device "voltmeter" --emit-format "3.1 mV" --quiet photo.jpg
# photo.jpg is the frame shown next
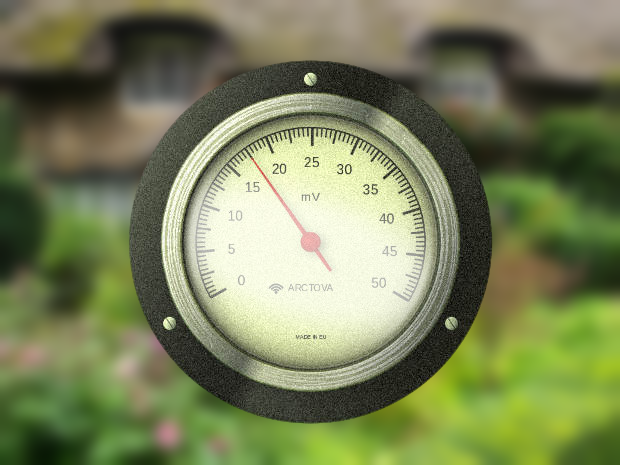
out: 17.5 mV
